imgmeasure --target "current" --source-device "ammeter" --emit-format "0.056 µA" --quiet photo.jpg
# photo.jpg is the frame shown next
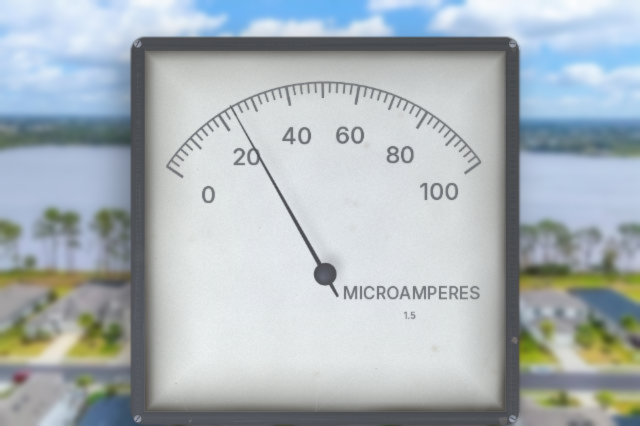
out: 24 µA
